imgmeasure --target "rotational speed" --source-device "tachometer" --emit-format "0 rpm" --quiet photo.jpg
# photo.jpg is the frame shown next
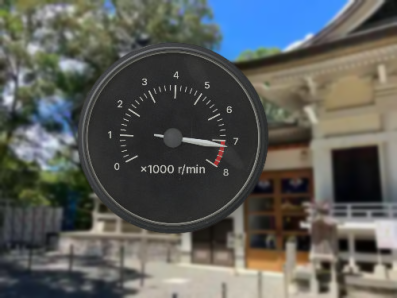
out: 7200 rpm
